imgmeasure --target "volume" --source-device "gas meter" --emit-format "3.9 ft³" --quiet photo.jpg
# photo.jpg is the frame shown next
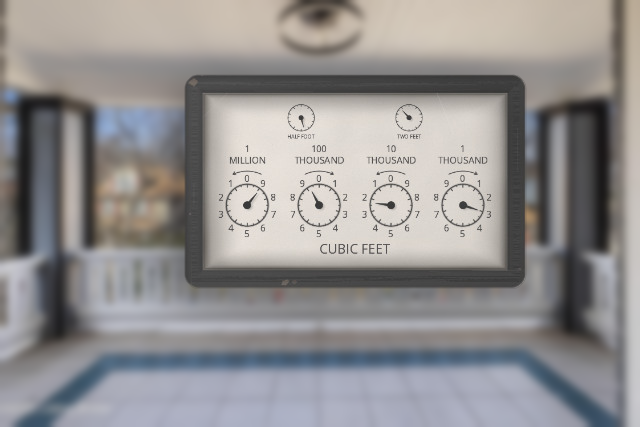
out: 892300 ft³
